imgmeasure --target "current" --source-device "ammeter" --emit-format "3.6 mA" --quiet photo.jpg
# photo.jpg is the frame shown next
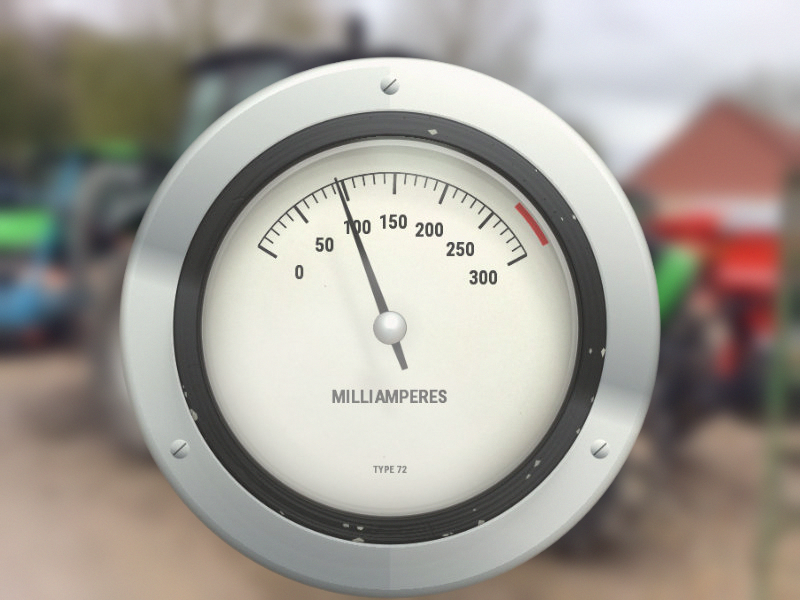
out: 95 mA
